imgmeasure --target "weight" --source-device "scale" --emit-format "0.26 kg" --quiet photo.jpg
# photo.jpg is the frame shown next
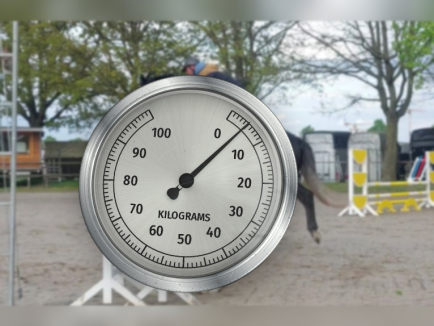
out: 5 kg
